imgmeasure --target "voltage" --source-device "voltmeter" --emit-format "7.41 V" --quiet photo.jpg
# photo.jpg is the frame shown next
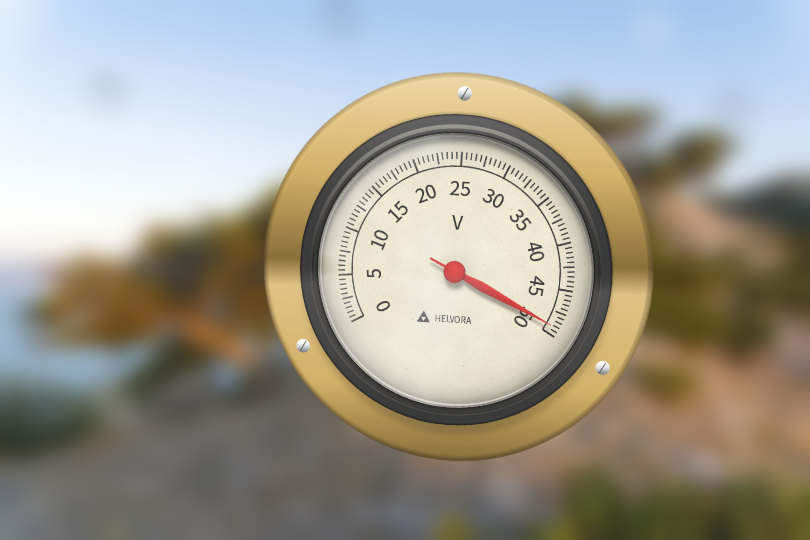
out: 49 V
